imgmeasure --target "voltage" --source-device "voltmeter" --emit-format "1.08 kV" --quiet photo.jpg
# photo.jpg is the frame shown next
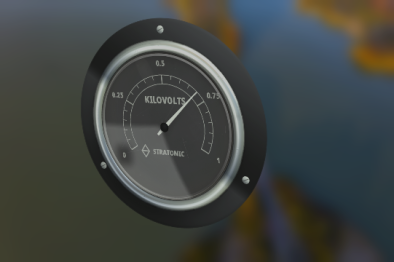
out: 0.7 kV
